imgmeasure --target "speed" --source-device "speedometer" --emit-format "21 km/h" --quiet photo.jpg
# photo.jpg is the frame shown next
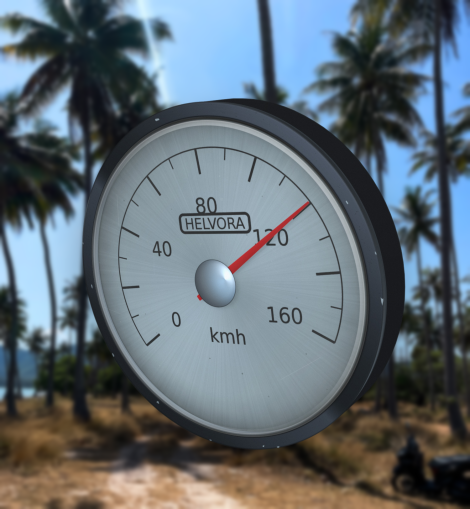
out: 120 km/h
